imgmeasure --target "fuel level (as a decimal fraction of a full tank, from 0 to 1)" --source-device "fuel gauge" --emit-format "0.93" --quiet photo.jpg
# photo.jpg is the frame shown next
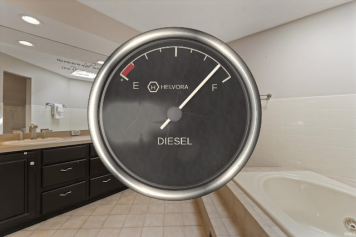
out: 0.875
